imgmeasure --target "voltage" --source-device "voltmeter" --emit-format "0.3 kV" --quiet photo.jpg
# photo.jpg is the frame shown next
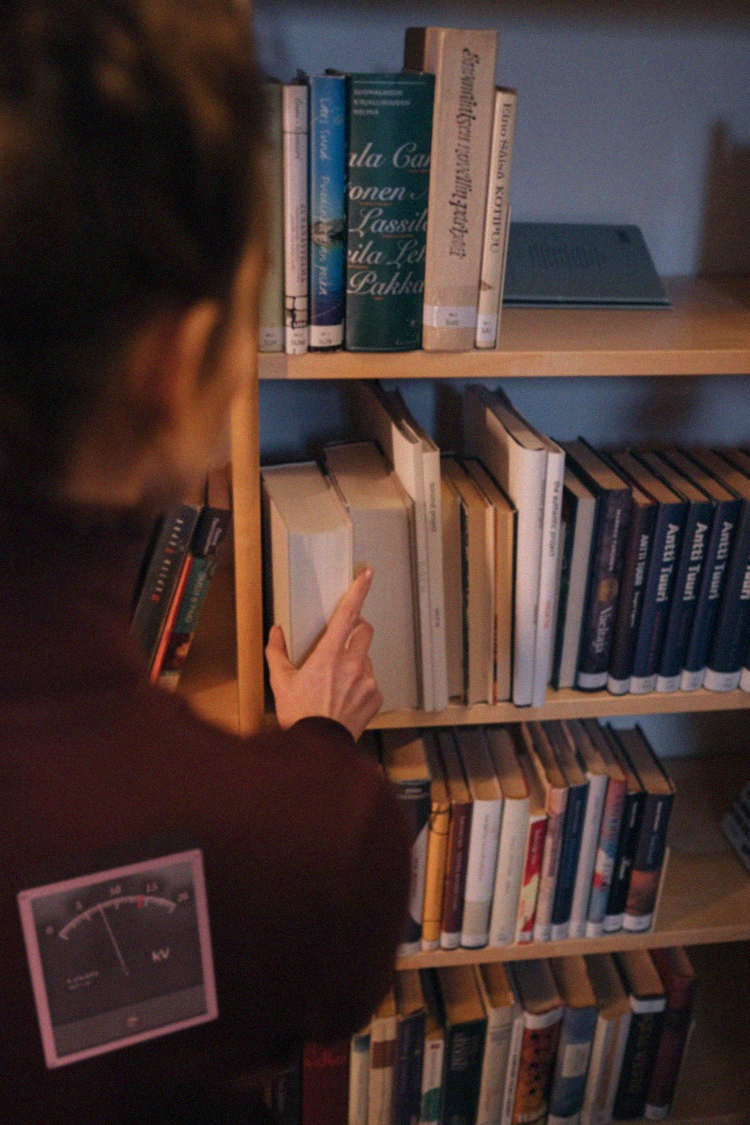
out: 7.5 kV
